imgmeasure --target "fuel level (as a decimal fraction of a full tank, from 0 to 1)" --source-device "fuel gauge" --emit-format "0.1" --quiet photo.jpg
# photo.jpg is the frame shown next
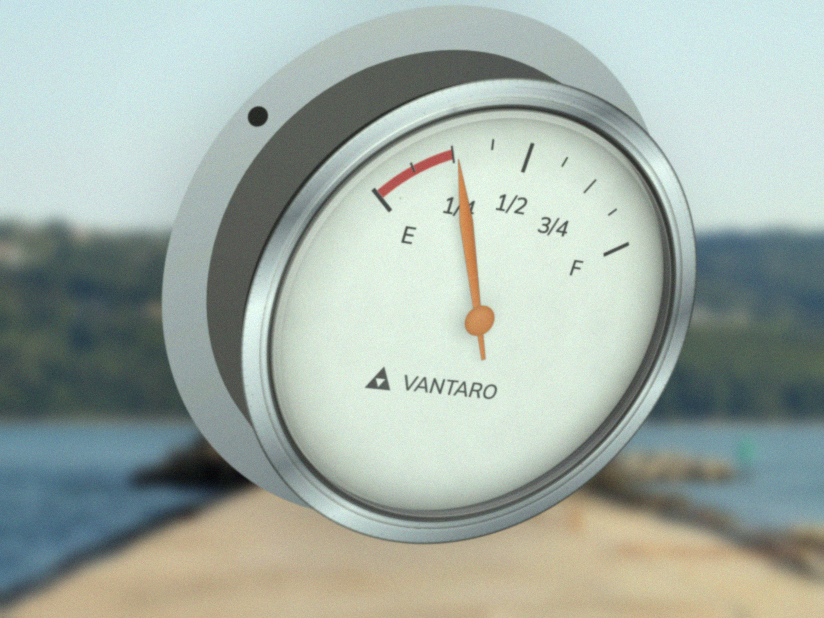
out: 0.25
